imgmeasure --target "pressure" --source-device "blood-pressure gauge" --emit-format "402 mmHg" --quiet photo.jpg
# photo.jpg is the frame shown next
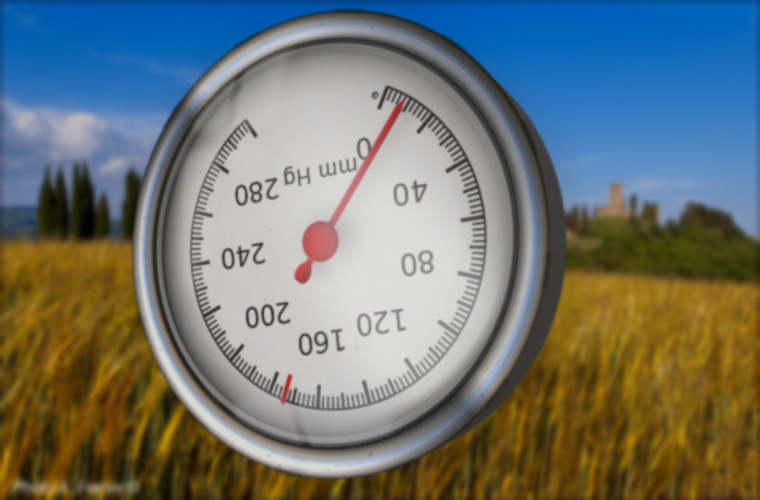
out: 10 mmHg
